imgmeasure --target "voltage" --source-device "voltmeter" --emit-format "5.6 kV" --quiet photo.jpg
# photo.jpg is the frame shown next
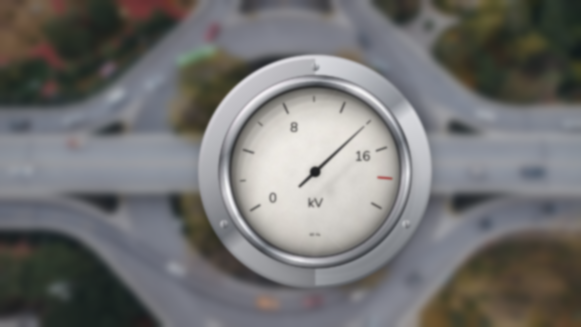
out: 14 kV
